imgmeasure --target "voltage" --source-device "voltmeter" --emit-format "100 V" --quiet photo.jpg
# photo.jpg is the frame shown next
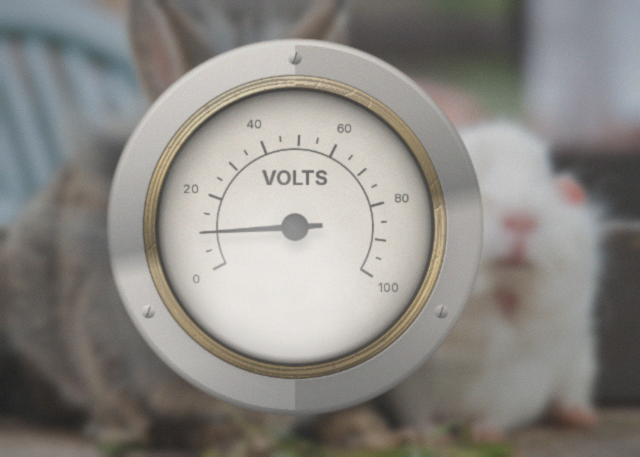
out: 10 V
